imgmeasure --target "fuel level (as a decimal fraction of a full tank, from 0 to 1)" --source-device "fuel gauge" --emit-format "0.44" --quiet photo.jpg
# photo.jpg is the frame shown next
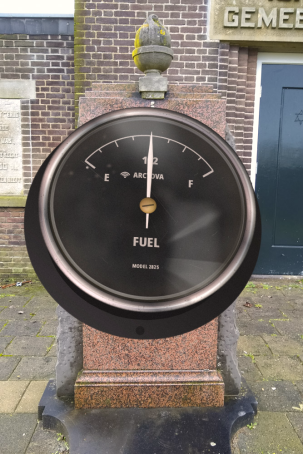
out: 0.5
